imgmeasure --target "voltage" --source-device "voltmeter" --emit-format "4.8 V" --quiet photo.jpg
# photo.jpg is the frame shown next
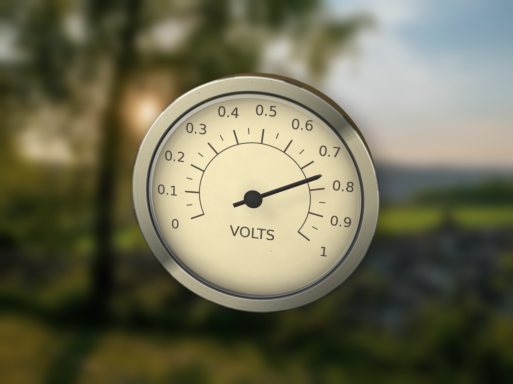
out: 0.75 V
